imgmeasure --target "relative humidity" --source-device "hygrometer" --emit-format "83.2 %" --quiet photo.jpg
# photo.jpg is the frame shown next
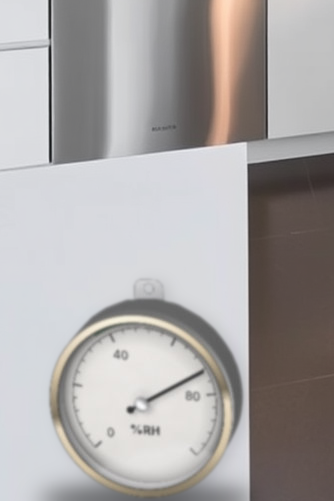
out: 72 %
